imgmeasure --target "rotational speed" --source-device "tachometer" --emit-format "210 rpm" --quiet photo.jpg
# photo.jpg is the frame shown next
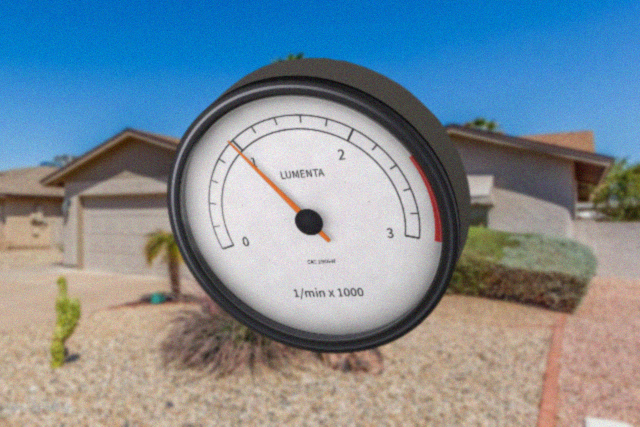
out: 1000 rpm
